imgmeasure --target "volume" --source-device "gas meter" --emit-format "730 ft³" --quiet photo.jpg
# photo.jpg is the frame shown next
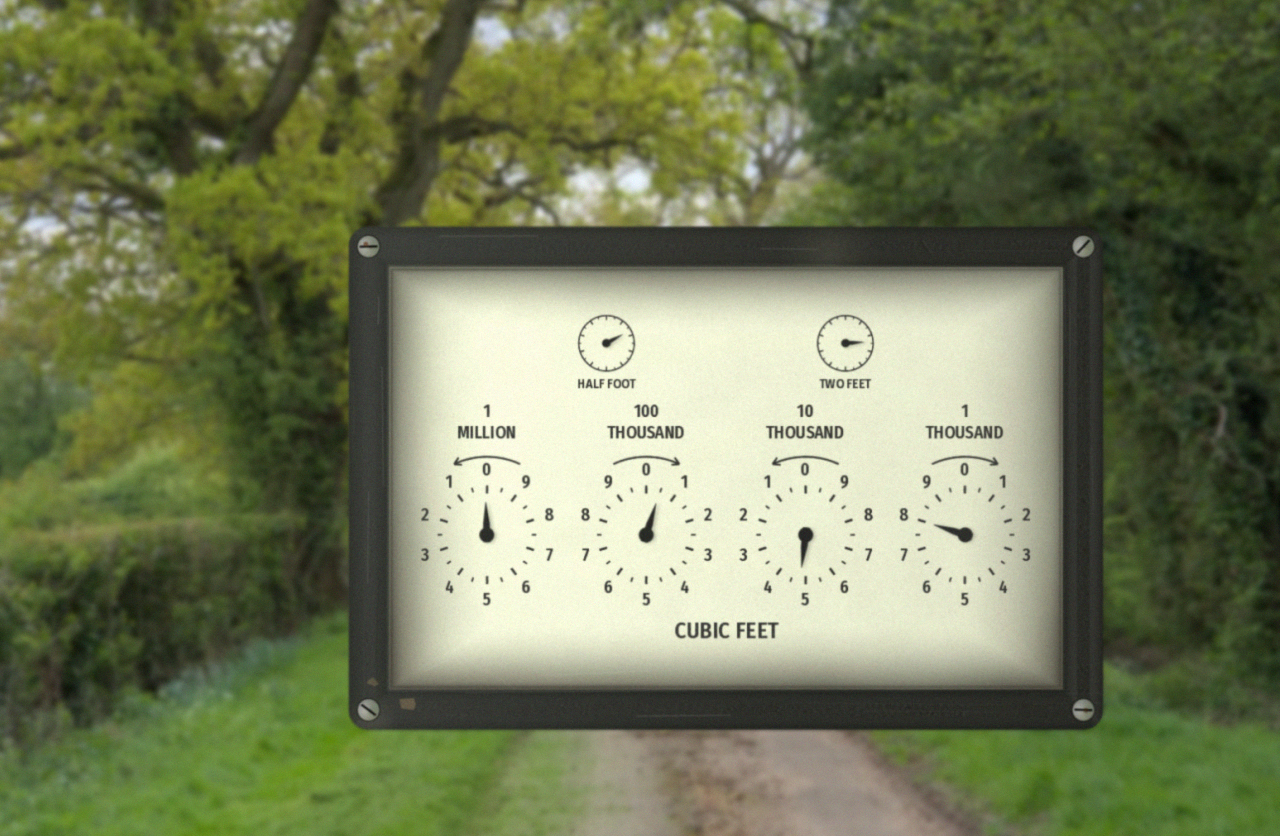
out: 4800 ft³
